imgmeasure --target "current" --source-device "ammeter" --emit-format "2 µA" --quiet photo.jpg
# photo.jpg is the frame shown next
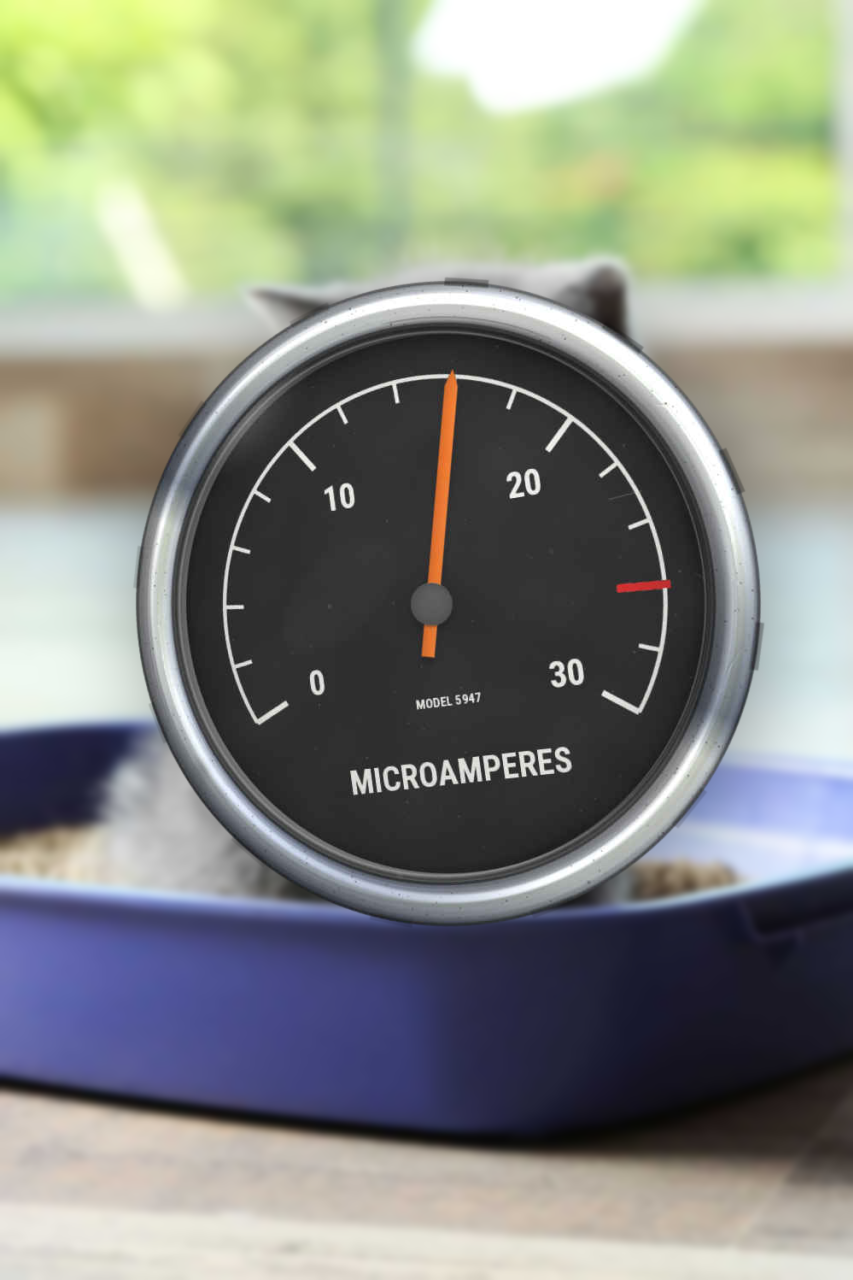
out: 16 µA
